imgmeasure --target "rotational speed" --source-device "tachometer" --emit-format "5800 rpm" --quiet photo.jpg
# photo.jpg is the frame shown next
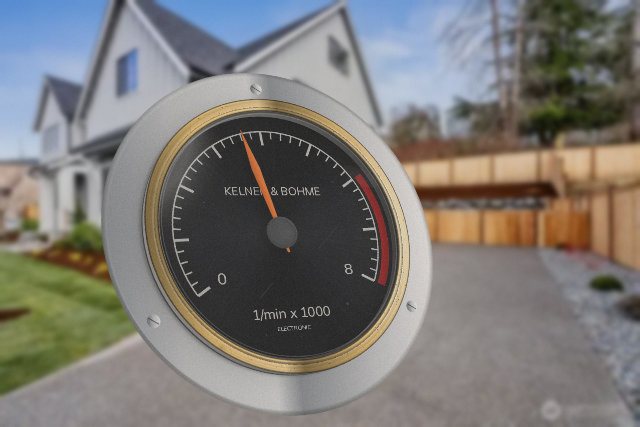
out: 3600 rpm
